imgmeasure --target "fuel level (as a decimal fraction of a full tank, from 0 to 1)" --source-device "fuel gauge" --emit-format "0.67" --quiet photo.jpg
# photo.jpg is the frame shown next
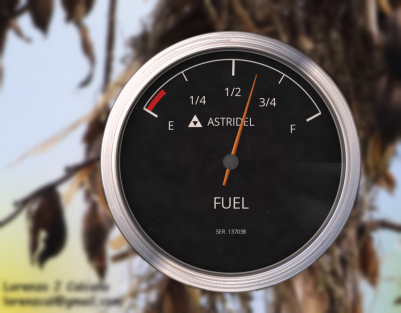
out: 0.625
